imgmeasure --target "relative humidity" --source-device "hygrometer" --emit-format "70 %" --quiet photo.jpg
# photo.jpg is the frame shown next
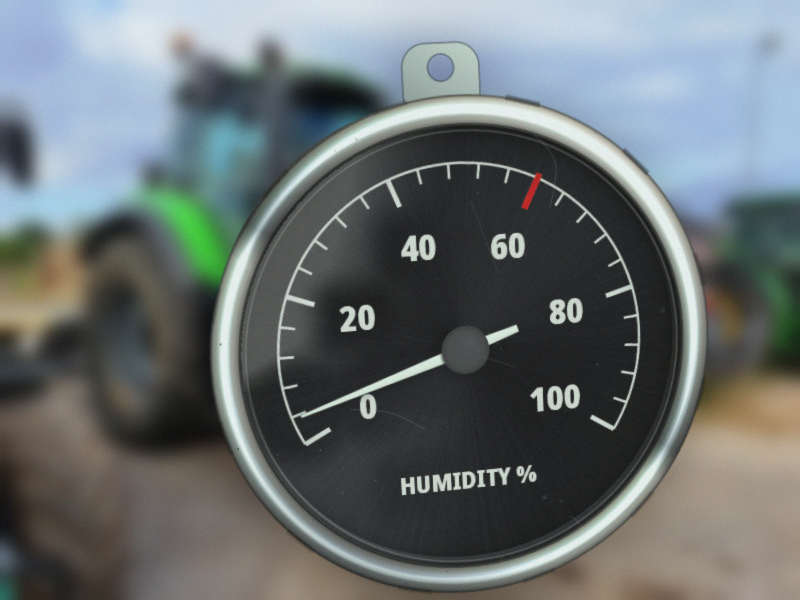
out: 4 %
